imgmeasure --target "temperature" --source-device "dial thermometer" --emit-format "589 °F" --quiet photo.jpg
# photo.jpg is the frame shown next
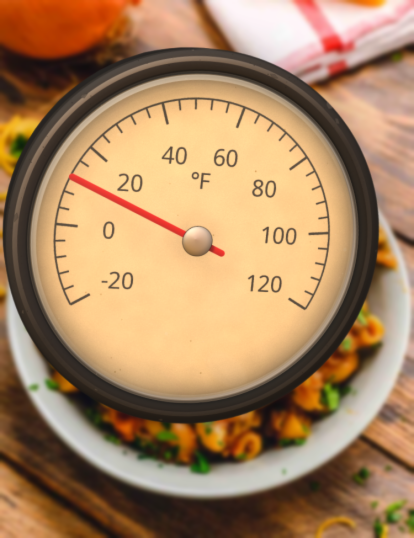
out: 12 °F
